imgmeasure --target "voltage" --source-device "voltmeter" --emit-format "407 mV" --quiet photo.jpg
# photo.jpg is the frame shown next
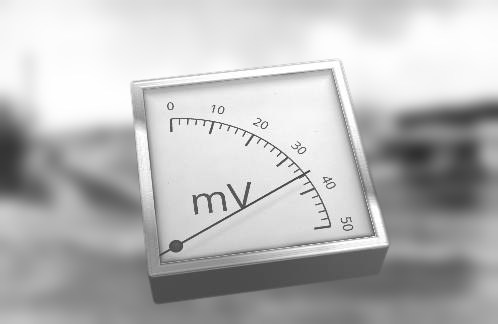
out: 36 mV
